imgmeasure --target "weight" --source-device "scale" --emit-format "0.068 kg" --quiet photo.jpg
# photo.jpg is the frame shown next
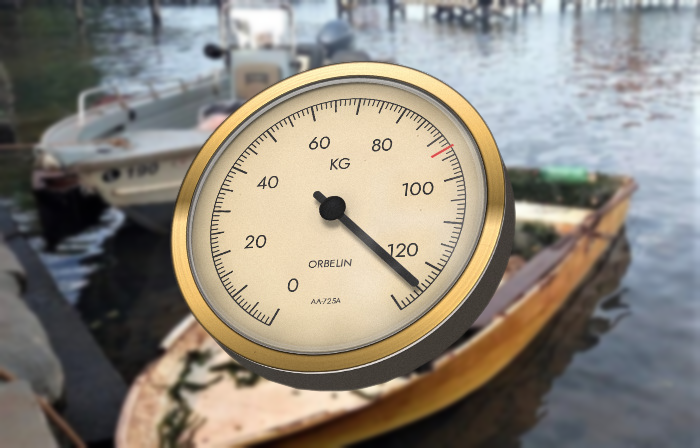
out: 125 kg
